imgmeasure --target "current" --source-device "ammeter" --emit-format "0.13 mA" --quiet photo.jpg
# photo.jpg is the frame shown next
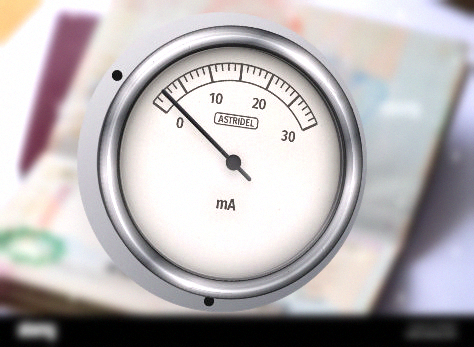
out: 2 mA
